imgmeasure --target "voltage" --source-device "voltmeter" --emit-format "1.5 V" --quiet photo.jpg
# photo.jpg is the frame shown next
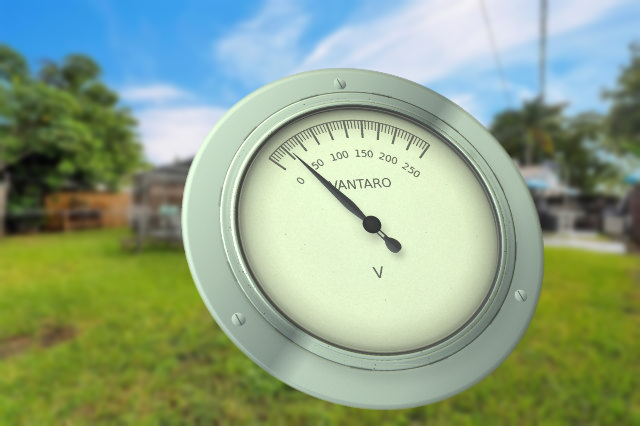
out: 25 V
